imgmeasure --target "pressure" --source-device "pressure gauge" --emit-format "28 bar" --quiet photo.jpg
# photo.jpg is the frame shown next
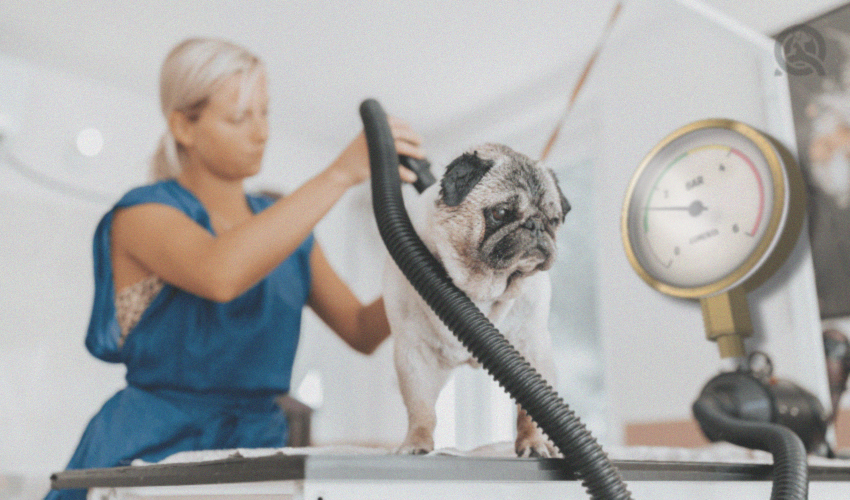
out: 1.5 bar
